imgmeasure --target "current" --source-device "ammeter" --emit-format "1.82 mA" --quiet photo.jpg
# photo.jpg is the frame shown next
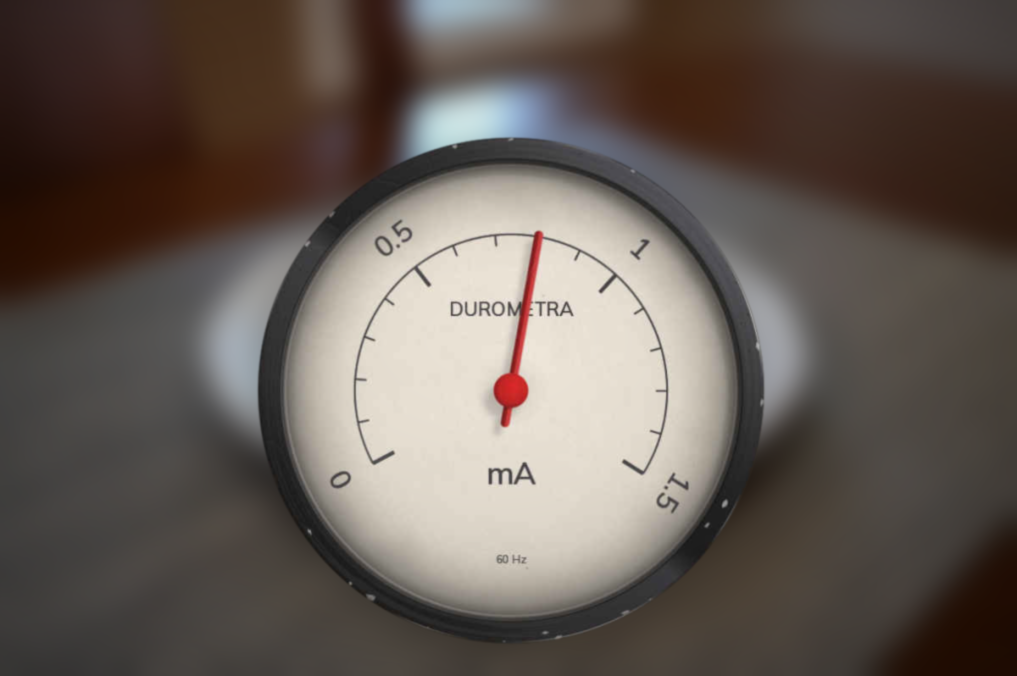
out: 0.8 mA
